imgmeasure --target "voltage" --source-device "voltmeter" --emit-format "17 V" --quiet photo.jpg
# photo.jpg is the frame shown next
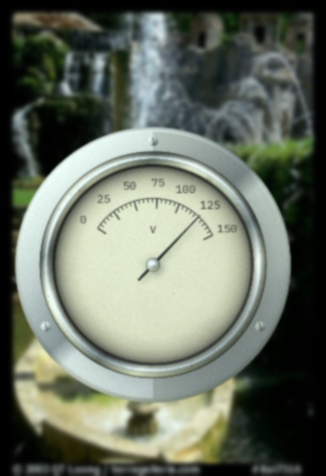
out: 125 V
